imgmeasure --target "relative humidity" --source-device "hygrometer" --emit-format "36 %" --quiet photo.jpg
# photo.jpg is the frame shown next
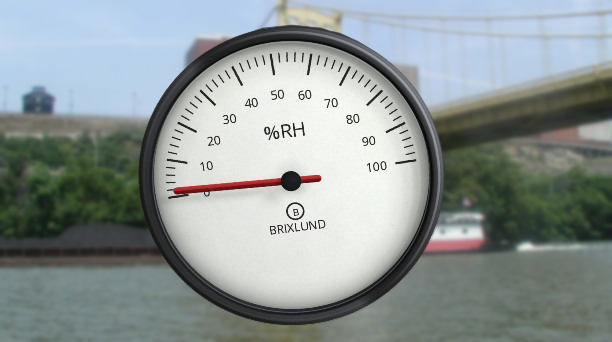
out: 2 %
